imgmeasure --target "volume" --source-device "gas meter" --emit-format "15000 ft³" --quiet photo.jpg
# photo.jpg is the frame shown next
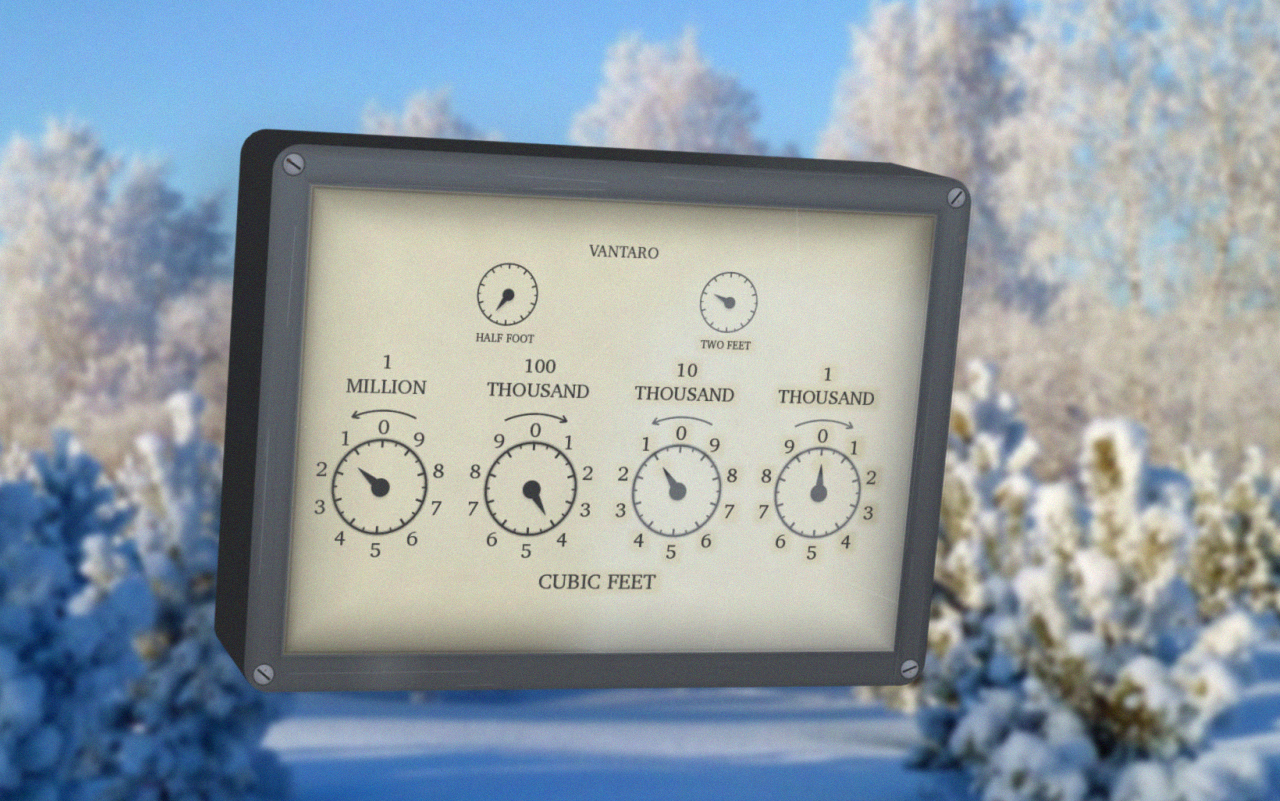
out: 141000 ft³
